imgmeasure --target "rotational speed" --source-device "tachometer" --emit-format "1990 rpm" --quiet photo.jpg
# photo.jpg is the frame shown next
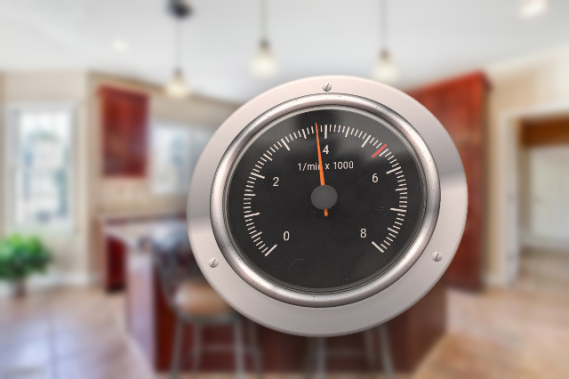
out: 3800 rpm
